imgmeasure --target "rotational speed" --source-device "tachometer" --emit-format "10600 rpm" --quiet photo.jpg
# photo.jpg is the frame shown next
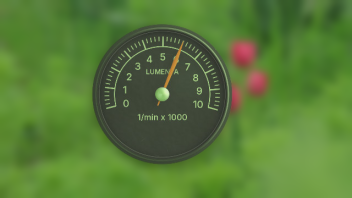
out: 6000 rpm
